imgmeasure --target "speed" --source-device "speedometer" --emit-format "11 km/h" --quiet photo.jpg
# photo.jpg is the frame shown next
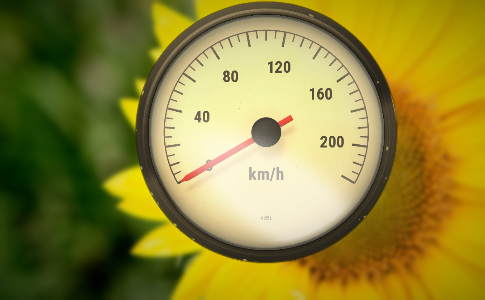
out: 0 km/h
